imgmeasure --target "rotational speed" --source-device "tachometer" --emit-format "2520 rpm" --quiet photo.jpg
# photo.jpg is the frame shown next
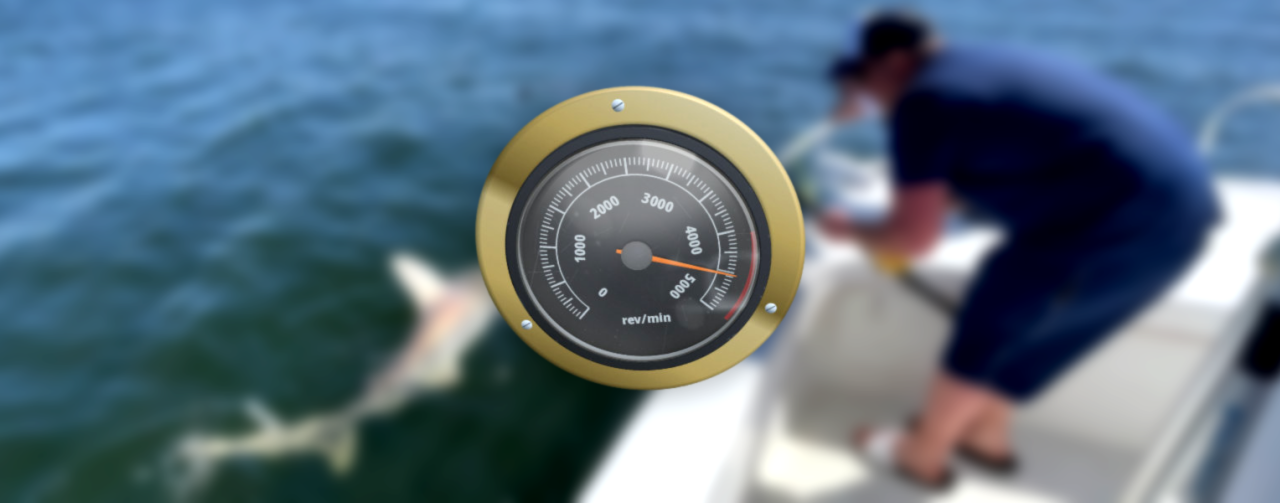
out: 4500 rpm
